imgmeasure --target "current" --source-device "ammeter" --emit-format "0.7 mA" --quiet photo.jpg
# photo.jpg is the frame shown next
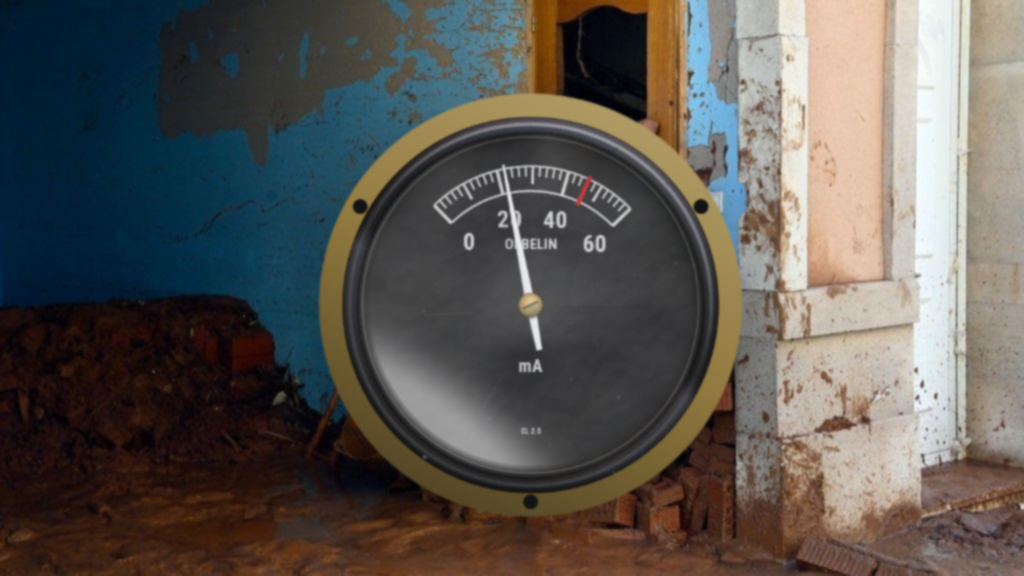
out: 22 mA
